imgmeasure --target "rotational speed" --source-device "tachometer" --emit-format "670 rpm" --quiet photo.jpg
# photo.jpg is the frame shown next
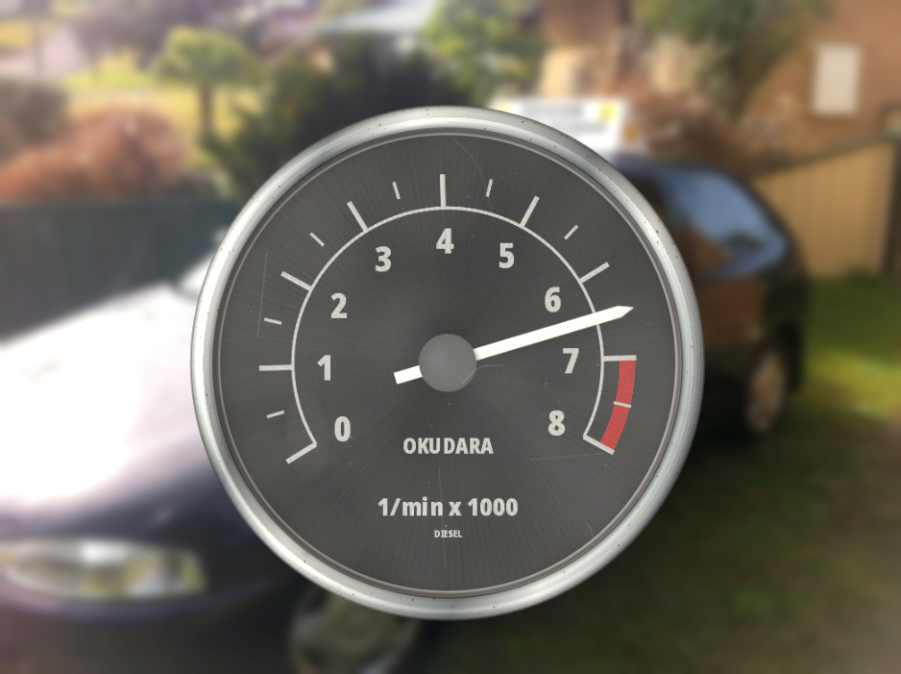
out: 6500 rpm
